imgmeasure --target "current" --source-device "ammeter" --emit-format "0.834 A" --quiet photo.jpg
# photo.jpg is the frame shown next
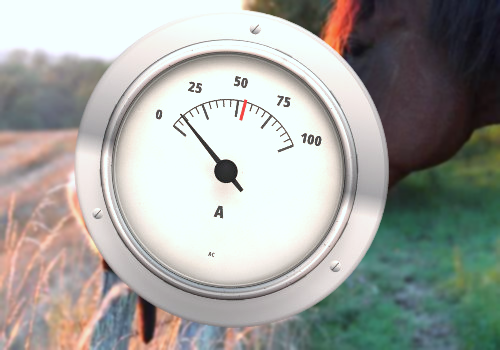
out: 10 A
